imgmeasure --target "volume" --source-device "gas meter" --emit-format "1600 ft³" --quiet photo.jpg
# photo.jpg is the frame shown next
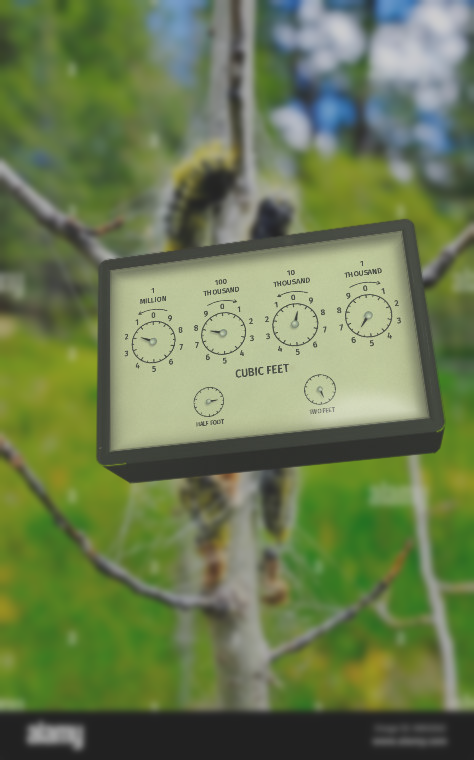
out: 179600 ft³
